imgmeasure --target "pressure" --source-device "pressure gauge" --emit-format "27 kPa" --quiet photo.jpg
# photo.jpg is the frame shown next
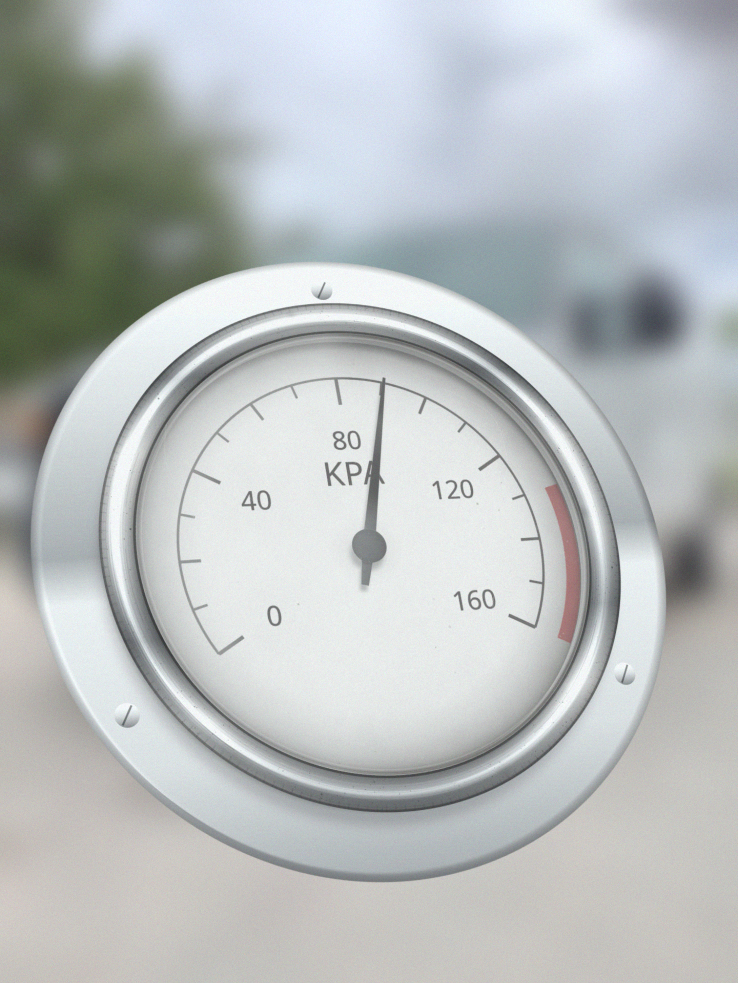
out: 90 kPa
